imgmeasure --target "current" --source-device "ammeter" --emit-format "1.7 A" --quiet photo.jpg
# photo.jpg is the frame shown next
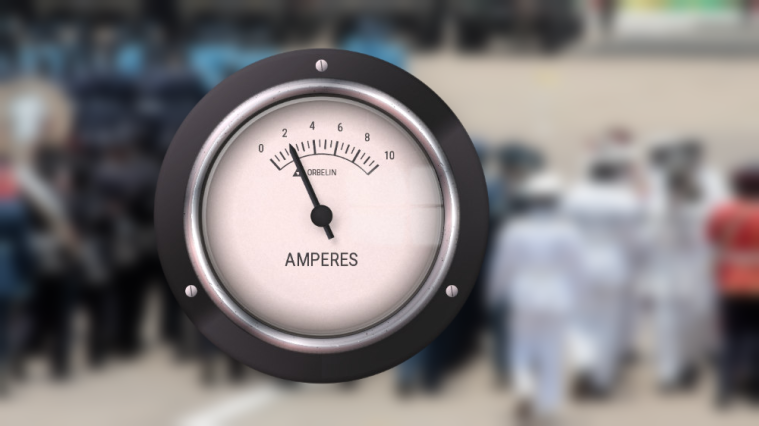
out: 2 A
